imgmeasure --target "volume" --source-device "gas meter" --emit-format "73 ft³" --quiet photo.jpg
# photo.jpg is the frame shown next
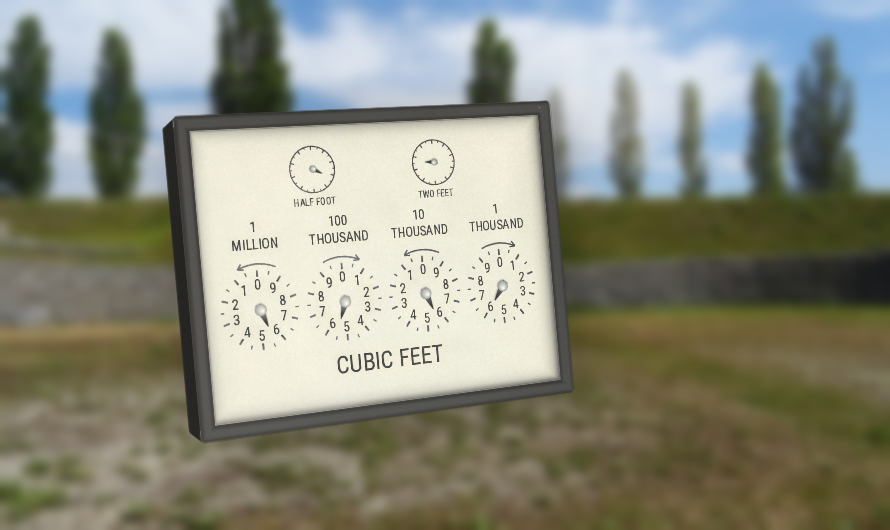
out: 555600 ft³
